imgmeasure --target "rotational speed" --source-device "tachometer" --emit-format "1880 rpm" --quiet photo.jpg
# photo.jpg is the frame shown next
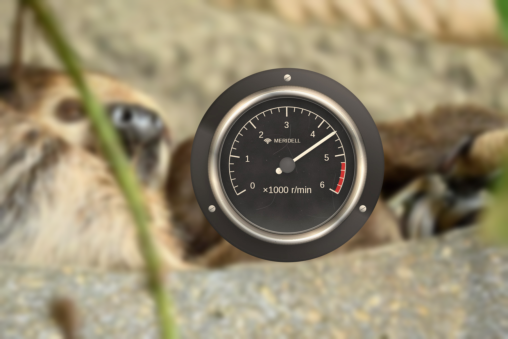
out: 4400 rpm
